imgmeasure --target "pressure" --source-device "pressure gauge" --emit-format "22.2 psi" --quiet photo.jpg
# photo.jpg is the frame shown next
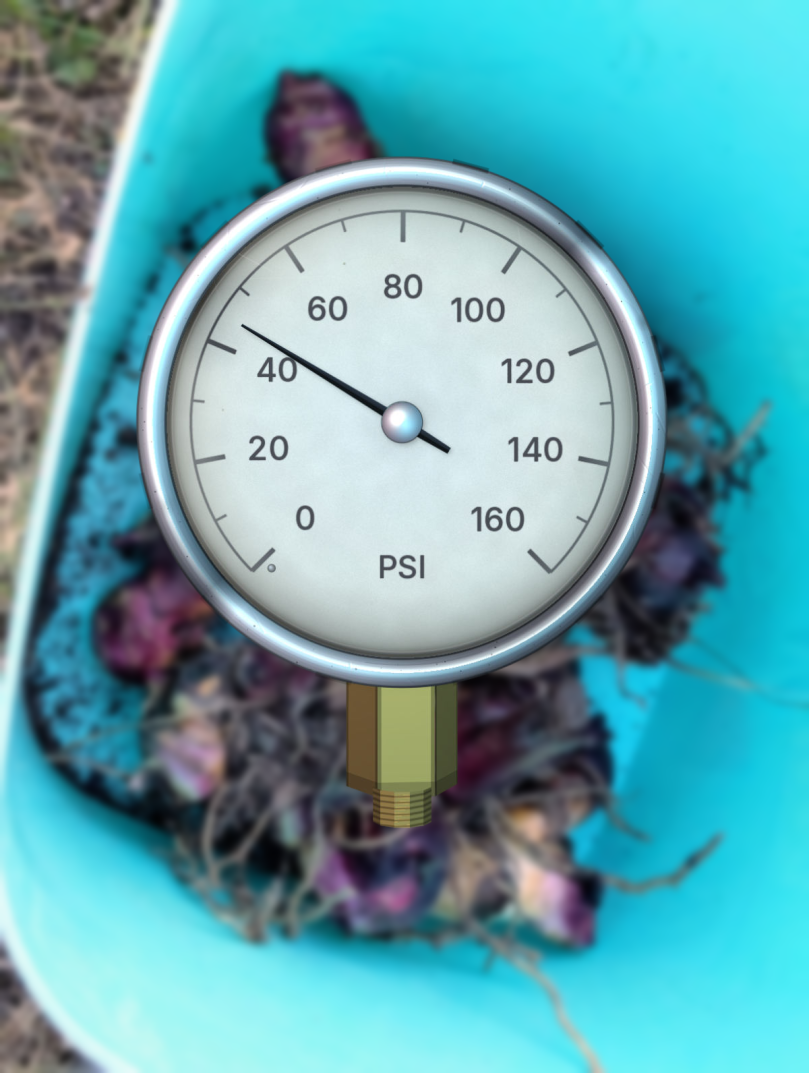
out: 45 psi
